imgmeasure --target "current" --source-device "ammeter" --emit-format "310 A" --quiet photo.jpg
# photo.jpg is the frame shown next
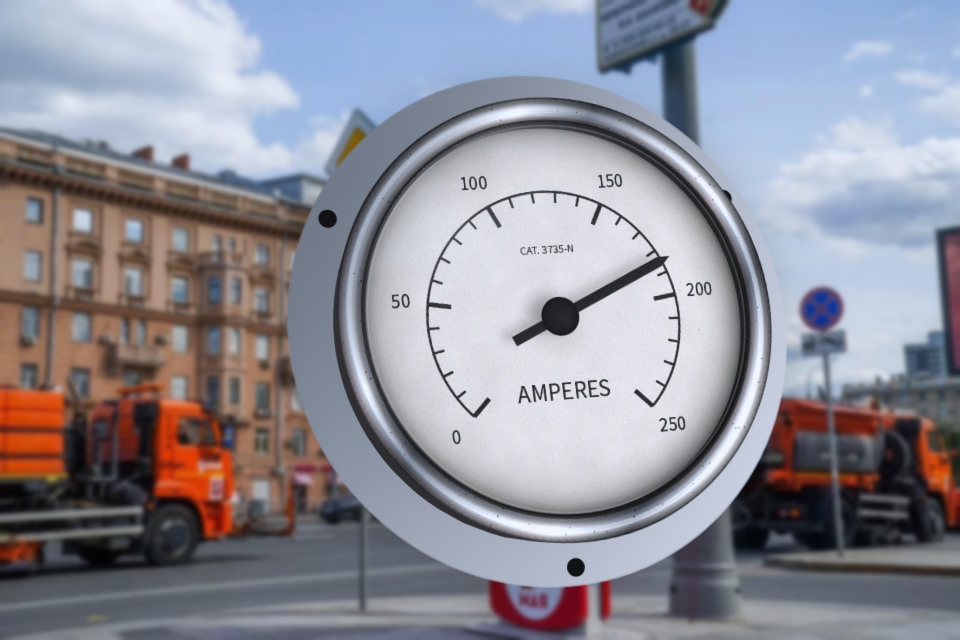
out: 185 A
